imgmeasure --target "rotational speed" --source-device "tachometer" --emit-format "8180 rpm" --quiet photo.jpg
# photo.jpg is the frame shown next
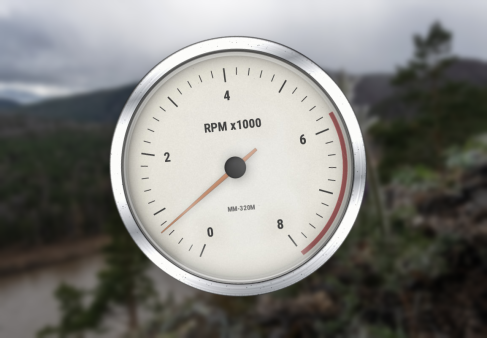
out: 700 rpm
